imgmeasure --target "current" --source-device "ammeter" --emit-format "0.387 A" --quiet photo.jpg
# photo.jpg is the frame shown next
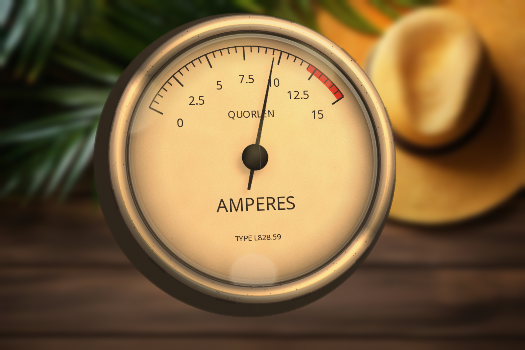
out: 9.5 A
